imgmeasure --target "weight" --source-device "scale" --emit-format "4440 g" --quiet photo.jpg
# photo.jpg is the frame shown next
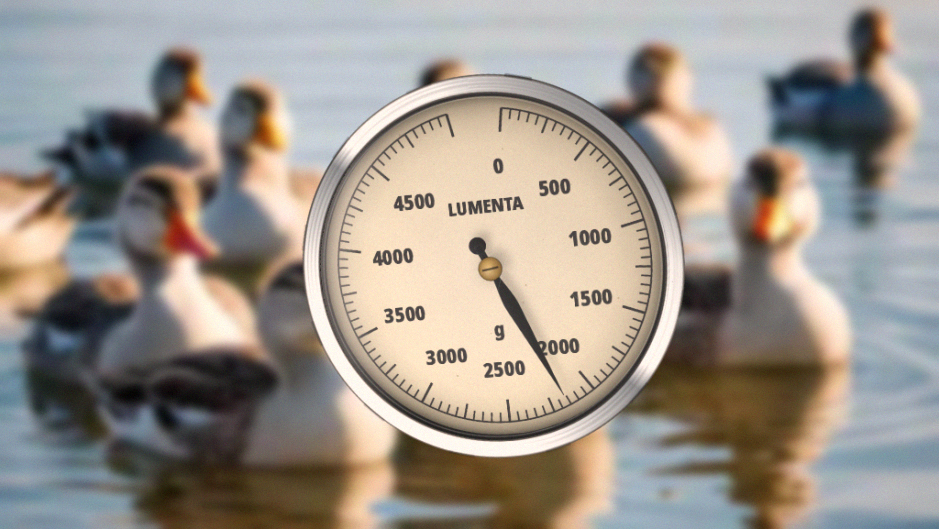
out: 2150 g
